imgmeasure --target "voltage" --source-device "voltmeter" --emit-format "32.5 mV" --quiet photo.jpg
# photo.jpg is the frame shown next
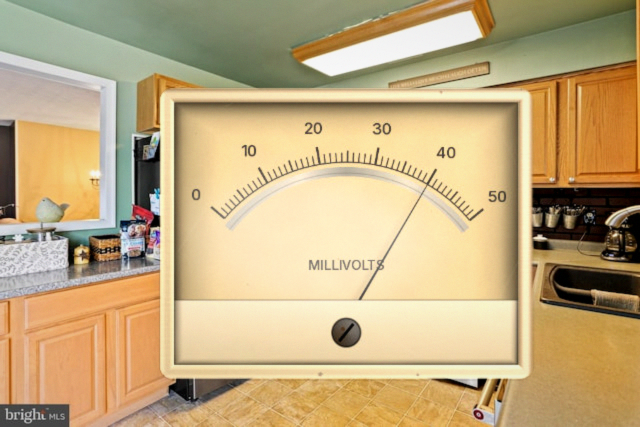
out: 40 mV
